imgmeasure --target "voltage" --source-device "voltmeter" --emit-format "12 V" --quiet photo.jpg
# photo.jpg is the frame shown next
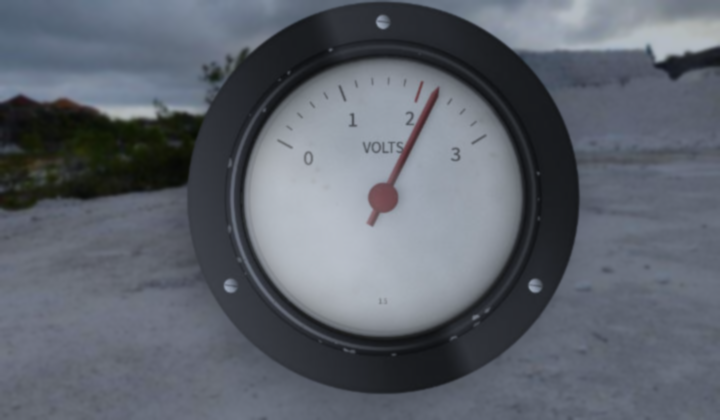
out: 2.2 V
